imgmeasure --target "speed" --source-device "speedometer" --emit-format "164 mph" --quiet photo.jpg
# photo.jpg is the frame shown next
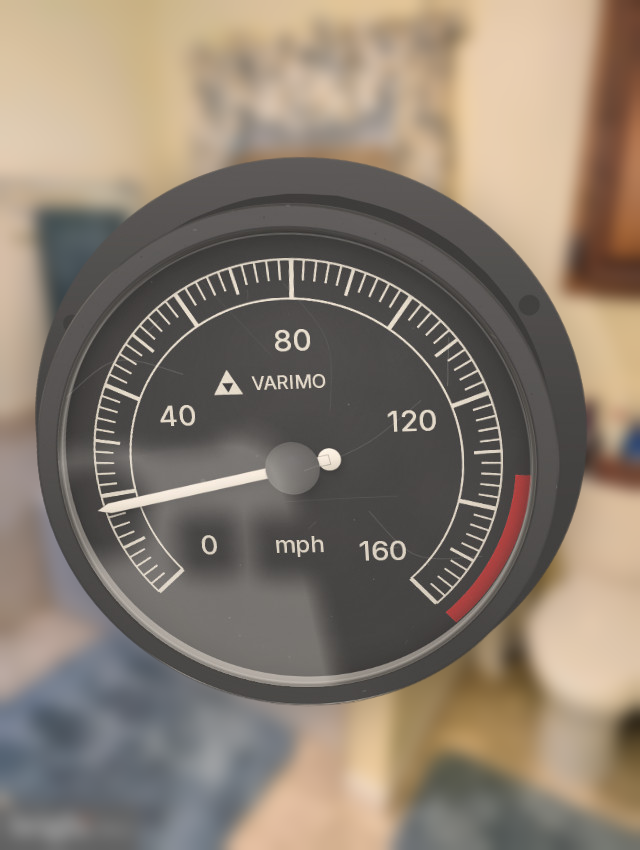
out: 18 mph
